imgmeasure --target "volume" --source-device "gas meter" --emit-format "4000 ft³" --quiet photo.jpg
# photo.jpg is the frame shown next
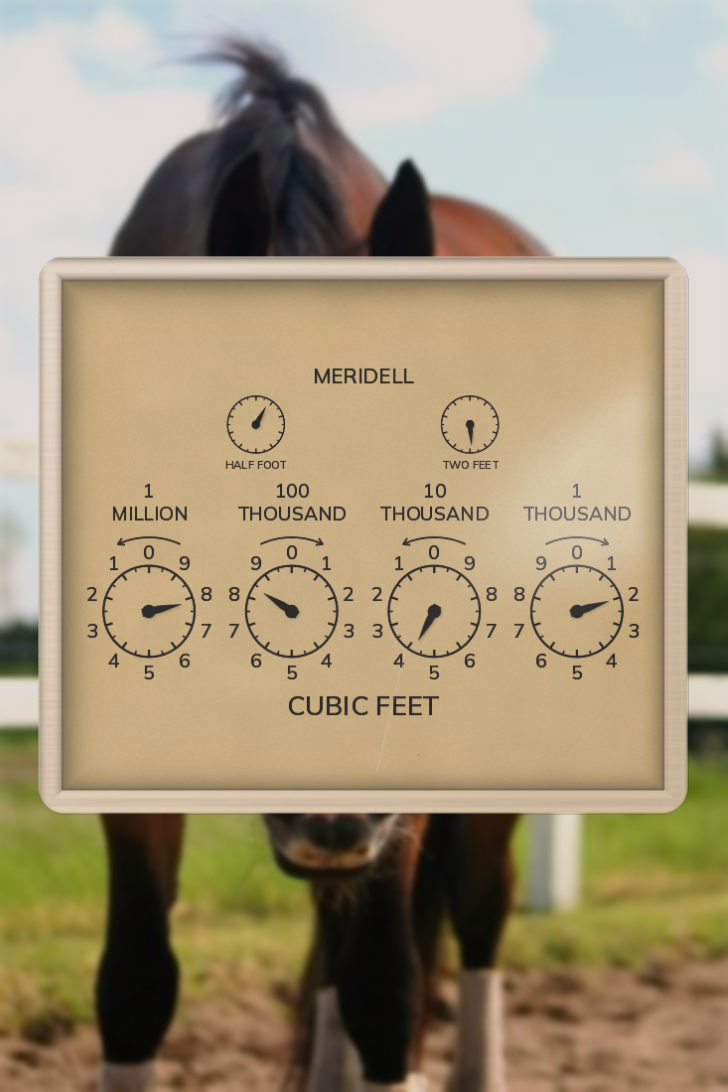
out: 784200 ft³
